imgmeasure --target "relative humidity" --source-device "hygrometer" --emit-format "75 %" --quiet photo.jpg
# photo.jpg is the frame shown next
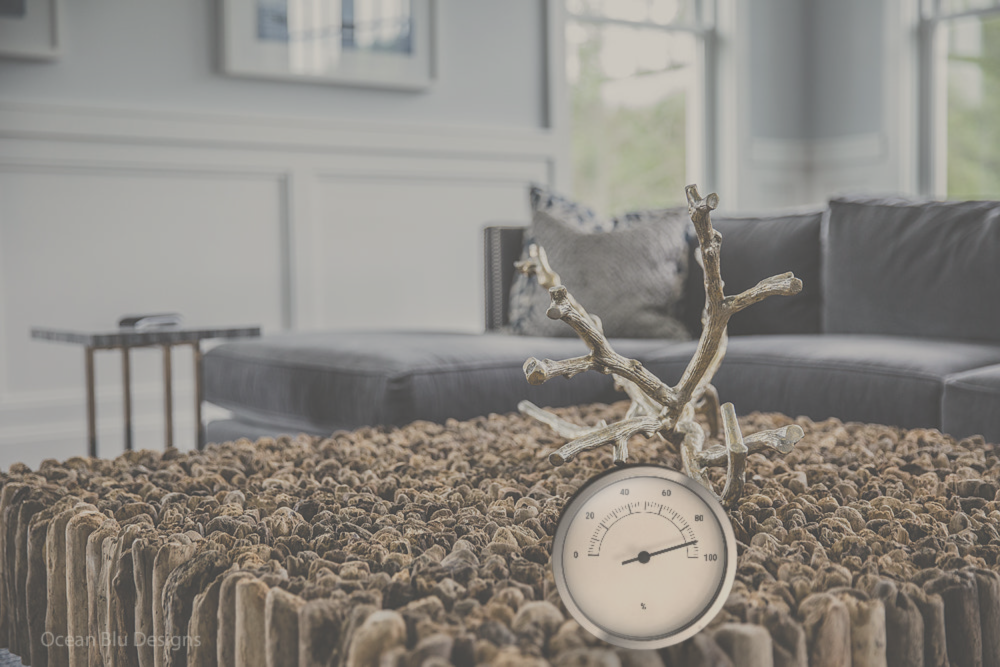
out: 90 %
